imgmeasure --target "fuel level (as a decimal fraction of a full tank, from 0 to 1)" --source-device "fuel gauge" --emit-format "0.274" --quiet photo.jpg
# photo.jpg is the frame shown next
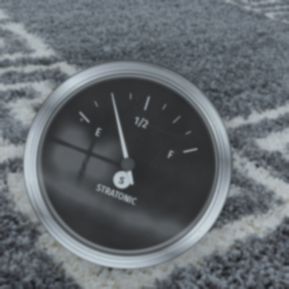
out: 0.25
